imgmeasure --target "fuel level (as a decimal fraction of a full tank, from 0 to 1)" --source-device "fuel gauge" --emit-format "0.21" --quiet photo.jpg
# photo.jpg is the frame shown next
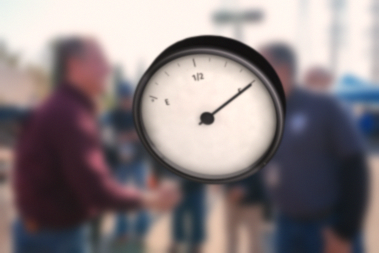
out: 1
